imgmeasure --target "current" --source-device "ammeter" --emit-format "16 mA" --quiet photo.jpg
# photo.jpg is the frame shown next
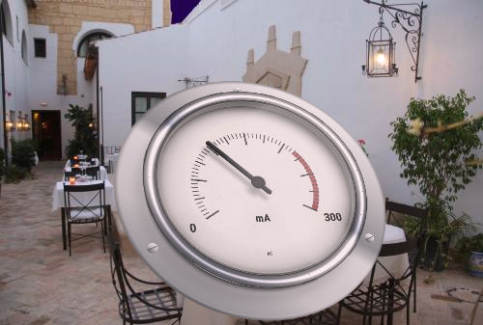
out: 100 mA
